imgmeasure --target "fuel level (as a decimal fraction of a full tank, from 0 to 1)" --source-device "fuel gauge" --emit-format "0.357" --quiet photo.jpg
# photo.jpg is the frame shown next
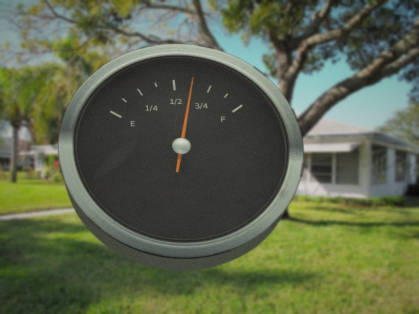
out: 0.625
